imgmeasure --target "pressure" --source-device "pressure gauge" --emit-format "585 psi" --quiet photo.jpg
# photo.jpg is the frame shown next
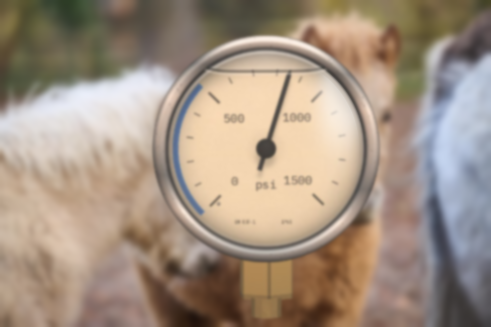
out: 850 psi
